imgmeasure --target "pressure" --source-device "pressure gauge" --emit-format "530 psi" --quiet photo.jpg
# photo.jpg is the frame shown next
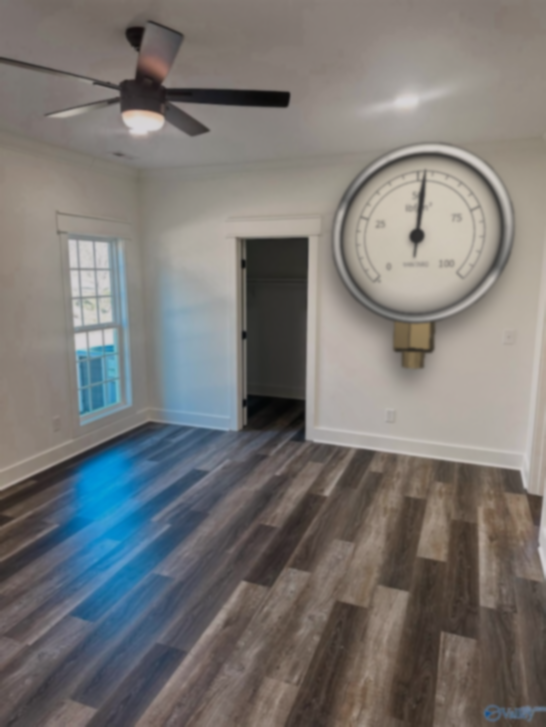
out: 52.5 psi
